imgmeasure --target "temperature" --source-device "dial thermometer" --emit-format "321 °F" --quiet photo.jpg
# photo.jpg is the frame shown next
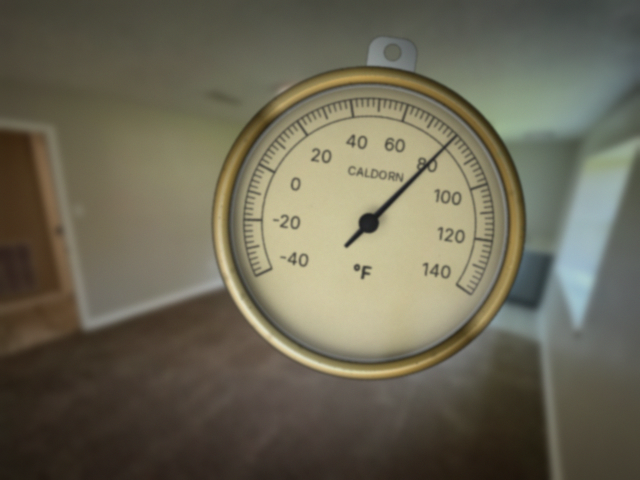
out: 80 °F
